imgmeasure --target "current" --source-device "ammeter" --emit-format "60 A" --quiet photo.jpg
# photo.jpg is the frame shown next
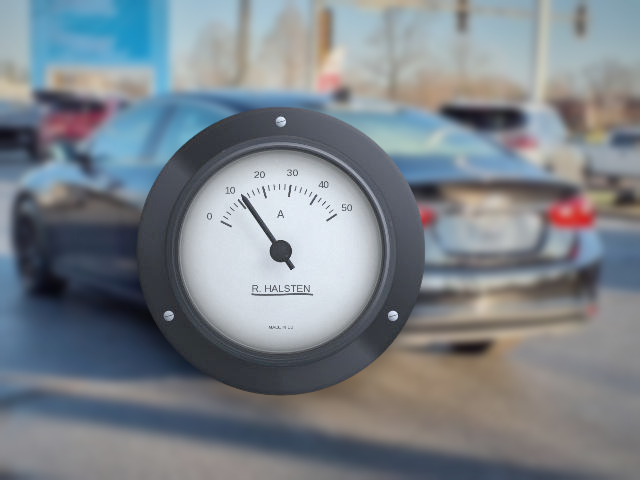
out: 12 A
